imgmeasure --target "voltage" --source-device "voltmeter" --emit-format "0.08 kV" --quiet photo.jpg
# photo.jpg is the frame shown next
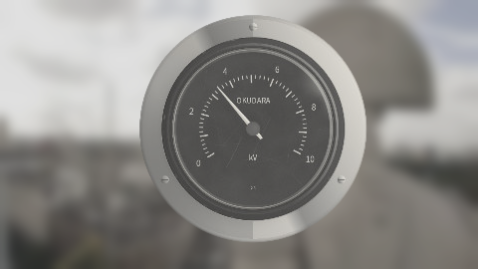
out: 3.4 kV
